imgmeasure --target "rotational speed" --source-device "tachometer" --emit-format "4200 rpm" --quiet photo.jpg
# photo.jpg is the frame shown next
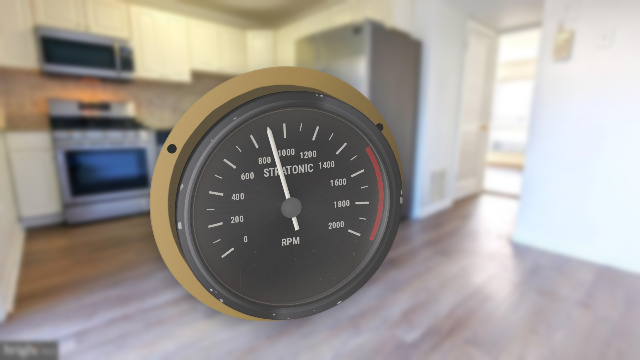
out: 900 rpm
